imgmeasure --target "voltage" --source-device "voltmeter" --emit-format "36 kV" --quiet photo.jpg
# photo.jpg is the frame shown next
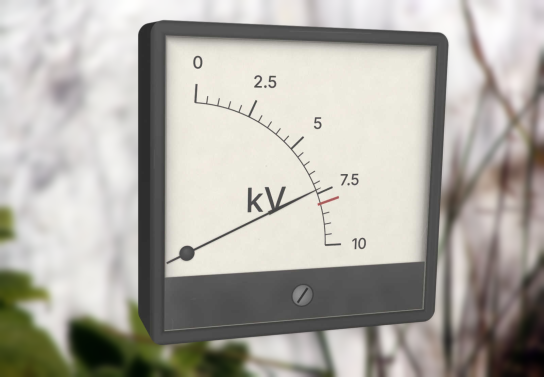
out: 7.25 kV
